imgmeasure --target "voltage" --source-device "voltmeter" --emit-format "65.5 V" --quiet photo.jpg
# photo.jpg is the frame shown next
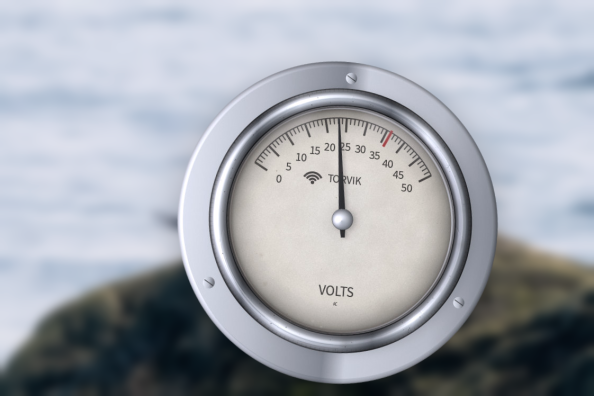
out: 23 V
